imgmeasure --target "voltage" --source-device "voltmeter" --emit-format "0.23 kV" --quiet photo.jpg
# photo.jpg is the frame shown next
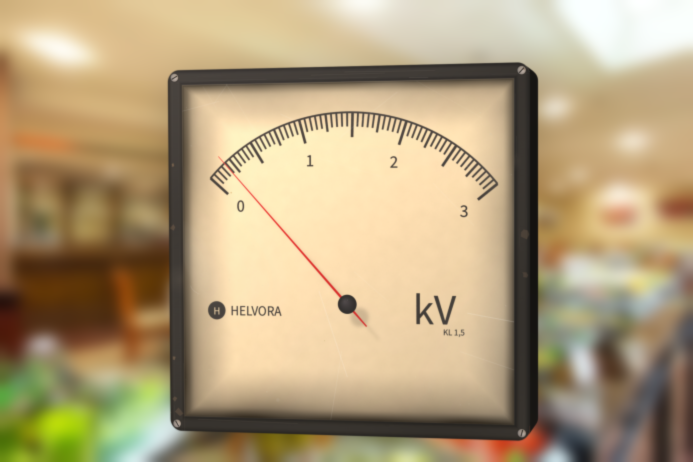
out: 0.2 kV
